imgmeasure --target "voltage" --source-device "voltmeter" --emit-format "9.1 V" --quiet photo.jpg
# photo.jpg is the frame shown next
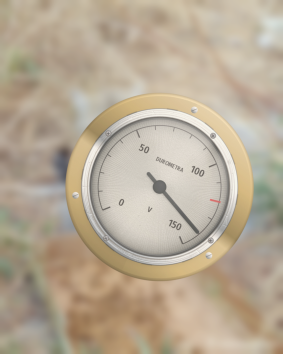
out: 140 V
